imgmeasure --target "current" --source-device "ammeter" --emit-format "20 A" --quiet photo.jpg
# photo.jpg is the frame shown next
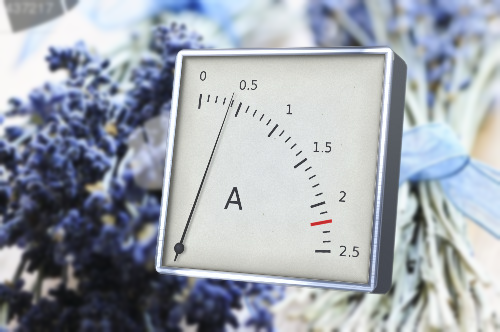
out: 0.4 A
